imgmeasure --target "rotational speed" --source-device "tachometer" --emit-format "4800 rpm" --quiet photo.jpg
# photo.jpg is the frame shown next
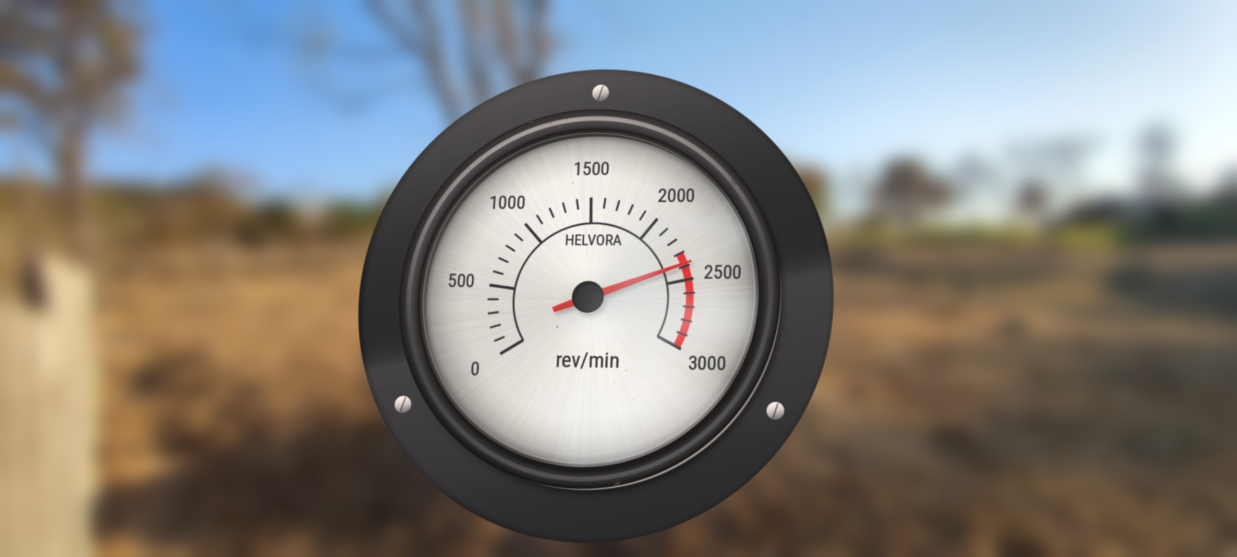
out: 2400 rpm
